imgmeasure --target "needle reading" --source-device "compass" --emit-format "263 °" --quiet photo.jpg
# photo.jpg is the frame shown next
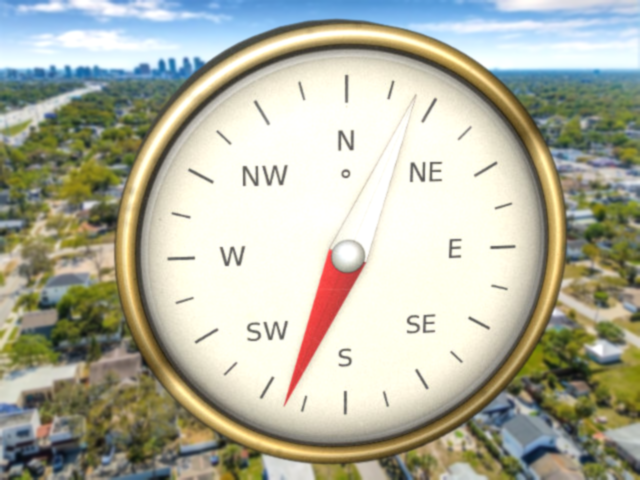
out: 202.5 °
